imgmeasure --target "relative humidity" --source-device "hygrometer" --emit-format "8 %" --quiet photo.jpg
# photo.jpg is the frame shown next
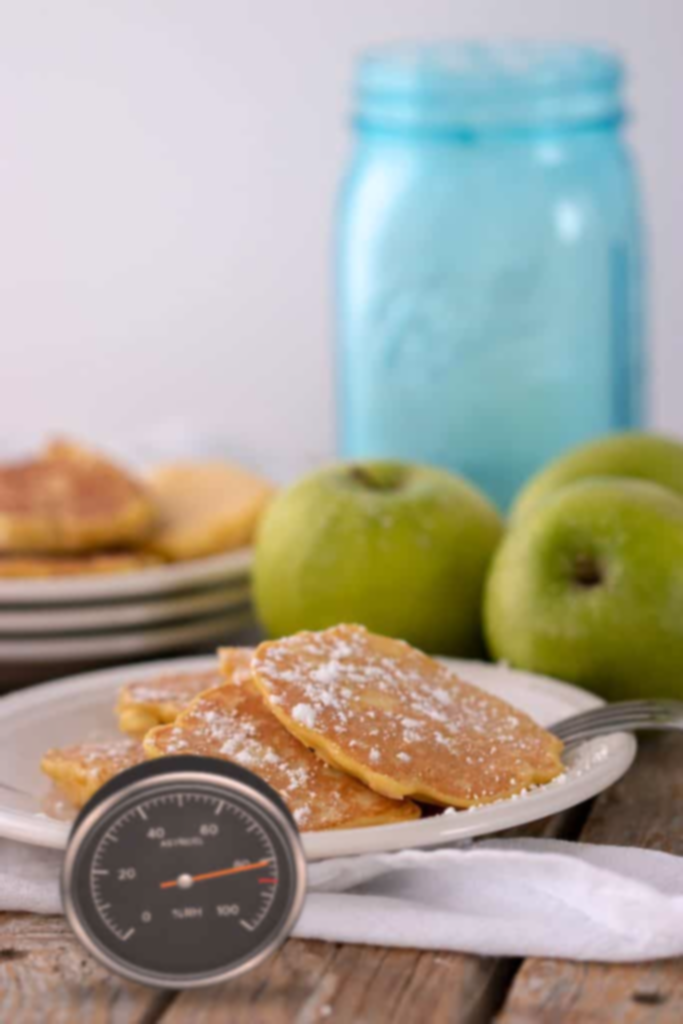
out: 80 %
